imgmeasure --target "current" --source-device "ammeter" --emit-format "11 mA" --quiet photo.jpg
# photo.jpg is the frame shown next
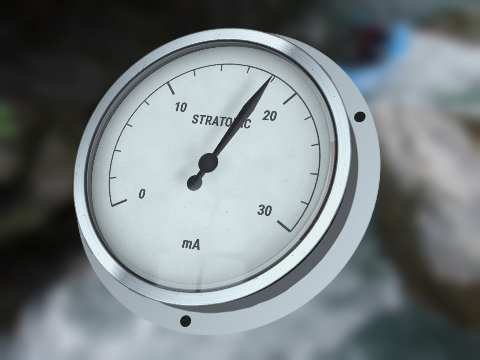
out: 18 mA
